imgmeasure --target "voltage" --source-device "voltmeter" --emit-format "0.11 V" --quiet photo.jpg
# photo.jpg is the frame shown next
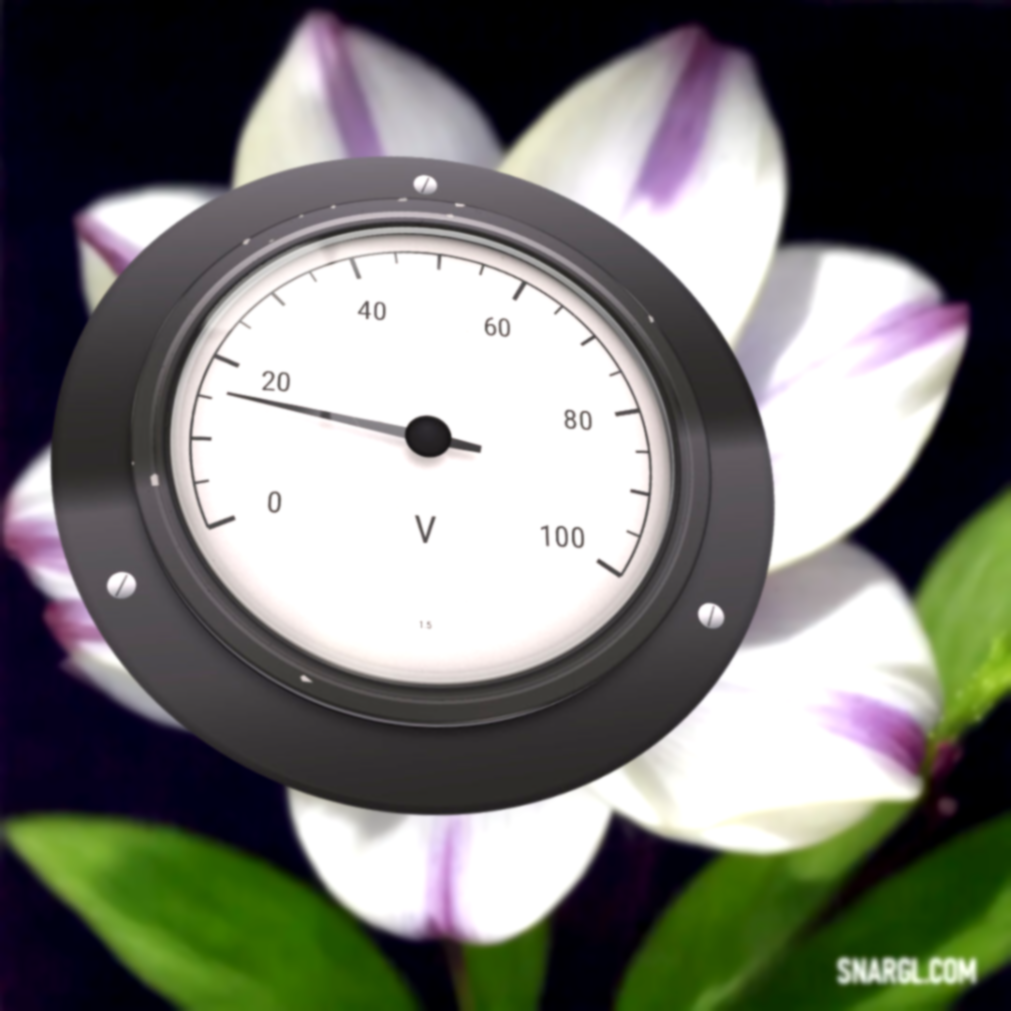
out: 15 V
